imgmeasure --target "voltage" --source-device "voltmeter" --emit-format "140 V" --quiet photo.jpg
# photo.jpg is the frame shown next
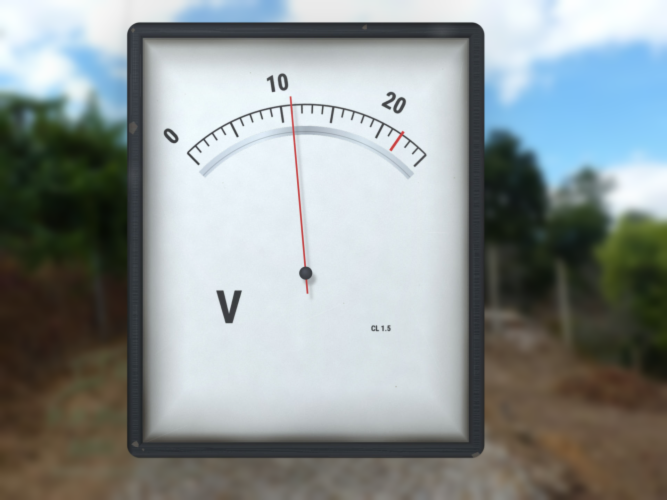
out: 11 V
